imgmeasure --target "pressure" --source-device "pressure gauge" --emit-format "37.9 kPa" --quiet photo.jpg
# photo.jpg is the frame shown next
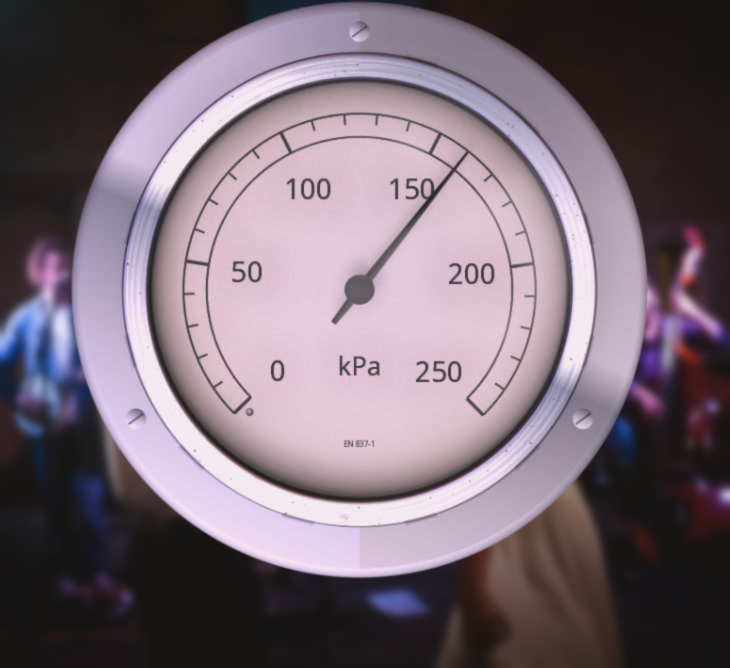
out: 160 kPa
